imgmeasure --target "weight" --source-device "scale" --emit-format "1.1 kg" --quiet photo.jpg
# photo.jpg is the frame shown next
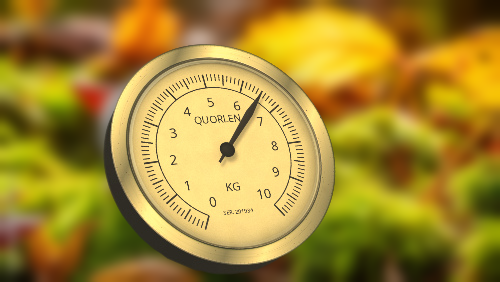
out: 6.5 kg
